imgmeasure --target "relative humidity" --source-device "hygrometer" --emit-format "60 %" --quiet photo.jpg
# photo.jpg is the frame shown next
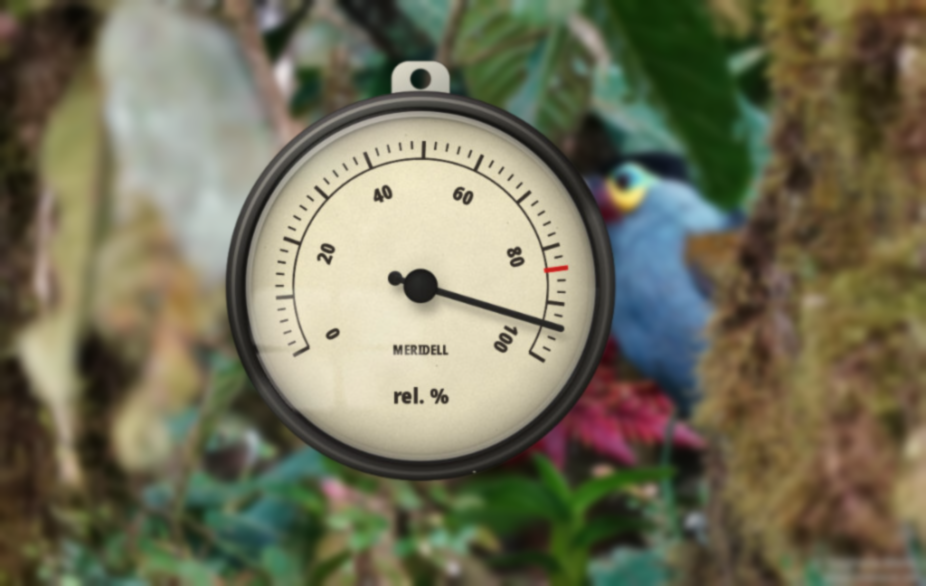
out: 94 %
